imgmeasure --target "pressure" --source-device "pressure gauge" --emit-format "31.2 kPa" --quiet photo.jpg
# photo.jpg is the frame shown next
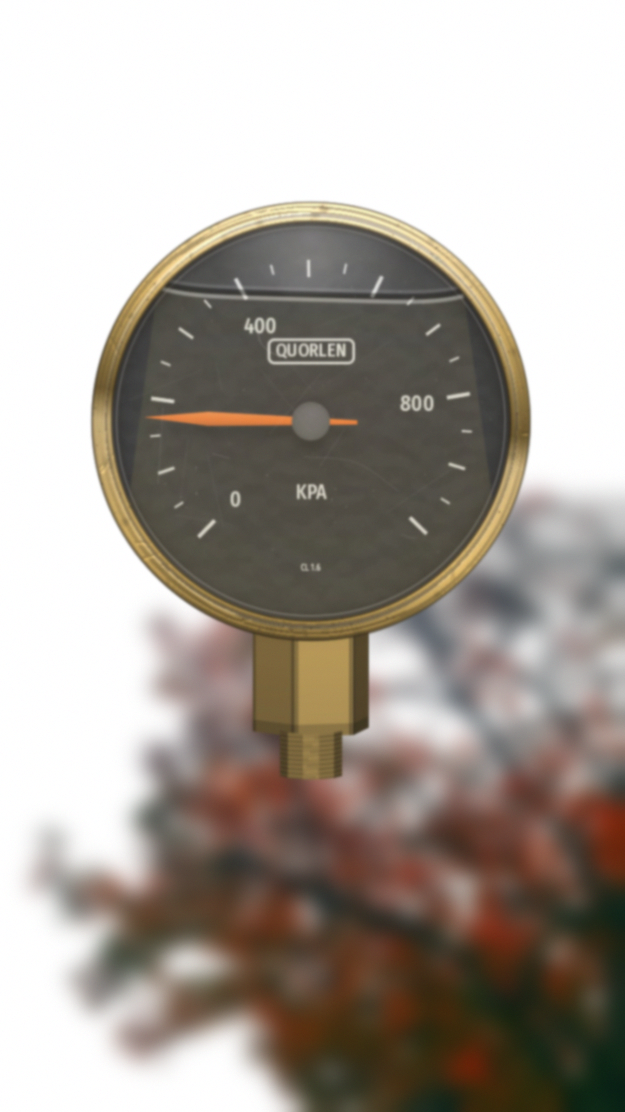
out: 175 kPa
